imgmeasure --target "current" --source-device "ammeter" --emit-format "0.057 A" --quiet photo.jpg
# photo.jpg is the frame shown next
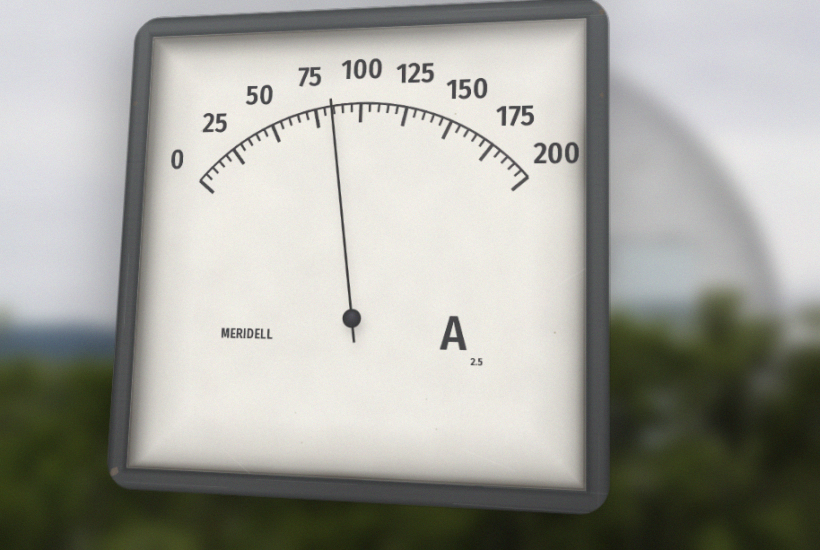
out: 85 A
